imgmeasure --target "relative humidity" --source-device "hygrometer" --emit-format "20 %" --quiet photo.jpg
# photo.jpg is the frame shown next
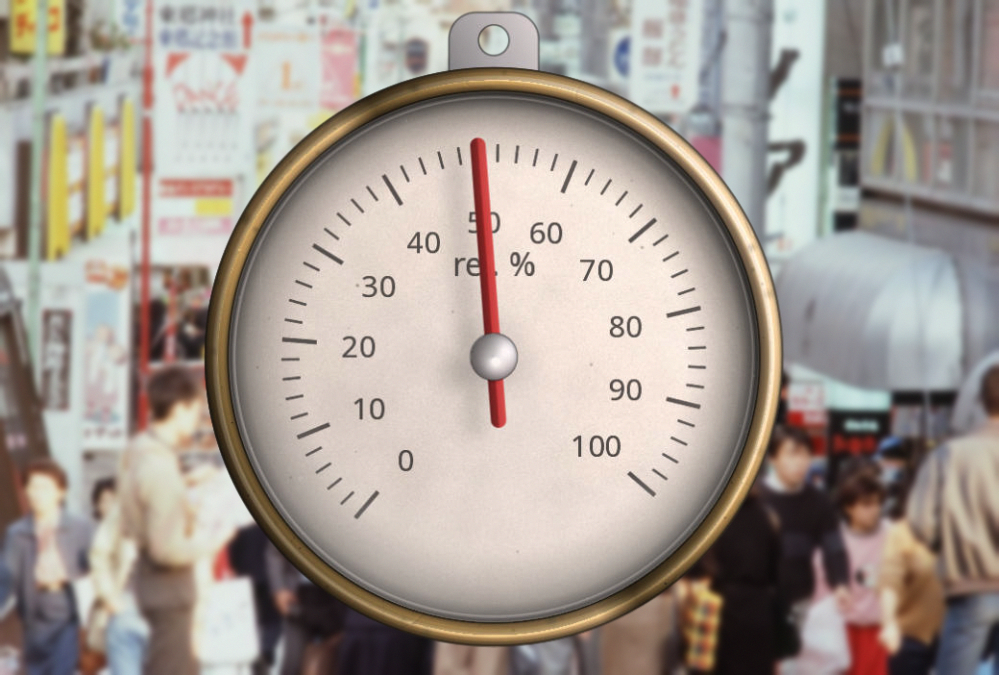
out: 50 %
